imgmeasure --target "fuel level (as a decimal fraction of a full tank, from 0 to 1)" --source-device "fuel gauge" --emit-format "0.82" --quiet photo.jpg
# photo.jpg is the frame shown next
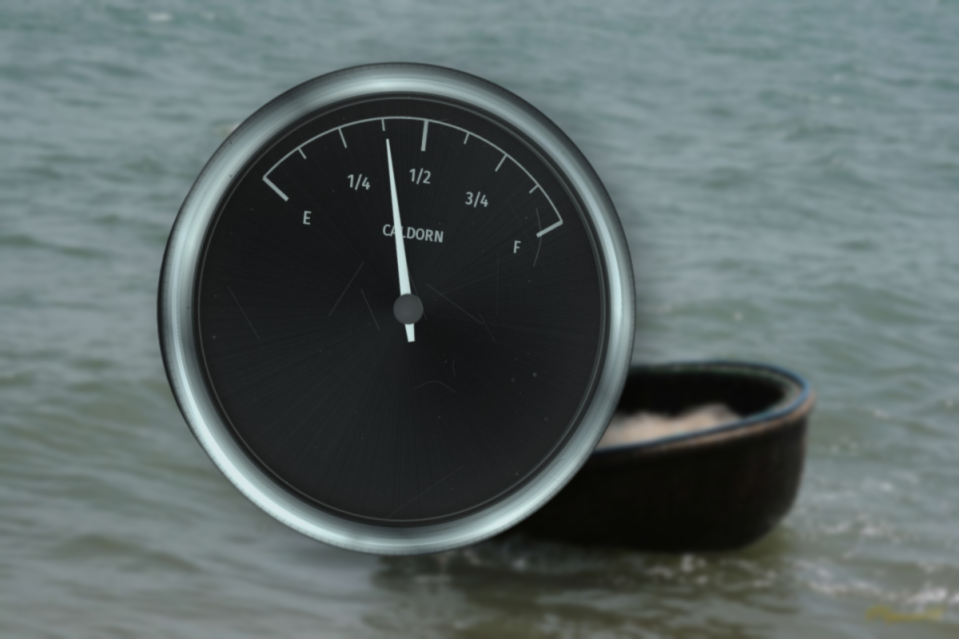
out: 0.375
